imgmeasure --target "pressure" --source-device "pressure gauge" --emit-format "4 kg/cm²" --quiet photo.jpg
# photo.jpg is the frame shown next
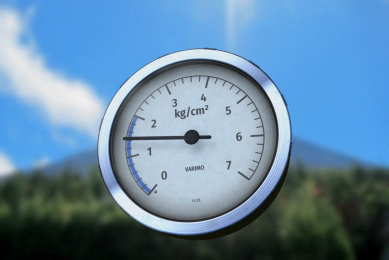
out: 1.4 kg/cm²
